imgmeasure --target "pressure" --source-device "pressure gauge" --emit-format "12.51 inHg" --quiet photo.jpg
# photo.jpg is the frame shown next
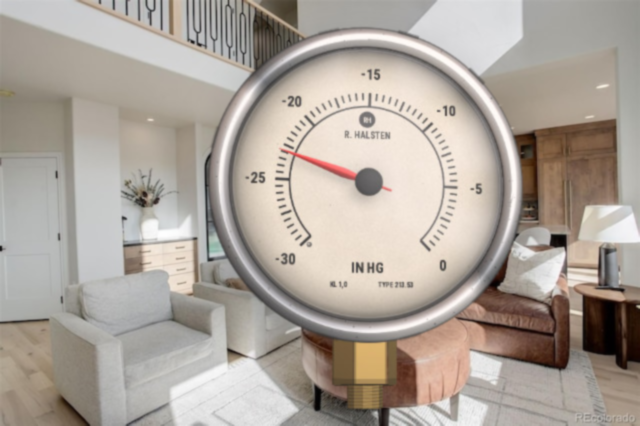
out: -23 inHg
